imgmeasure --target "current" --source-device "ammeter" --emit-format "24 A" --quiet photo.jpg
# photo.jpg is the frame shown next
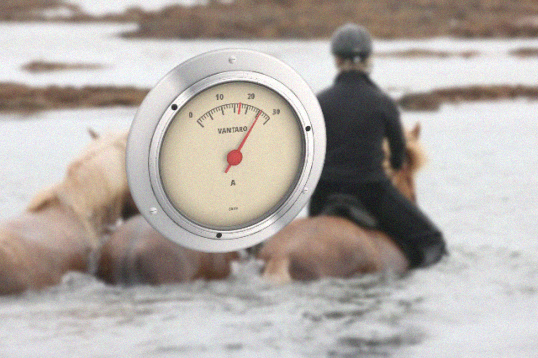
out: 25 A
